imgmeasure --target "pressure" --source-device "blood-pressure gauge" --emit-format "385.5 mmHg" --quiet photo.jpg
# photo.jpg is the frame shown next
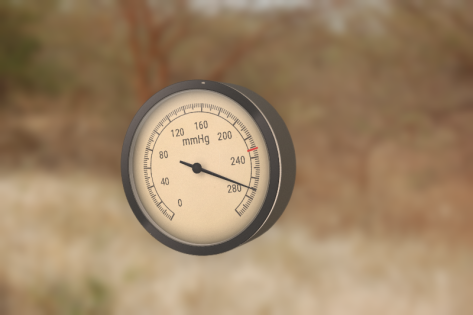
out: 270 mmHg
